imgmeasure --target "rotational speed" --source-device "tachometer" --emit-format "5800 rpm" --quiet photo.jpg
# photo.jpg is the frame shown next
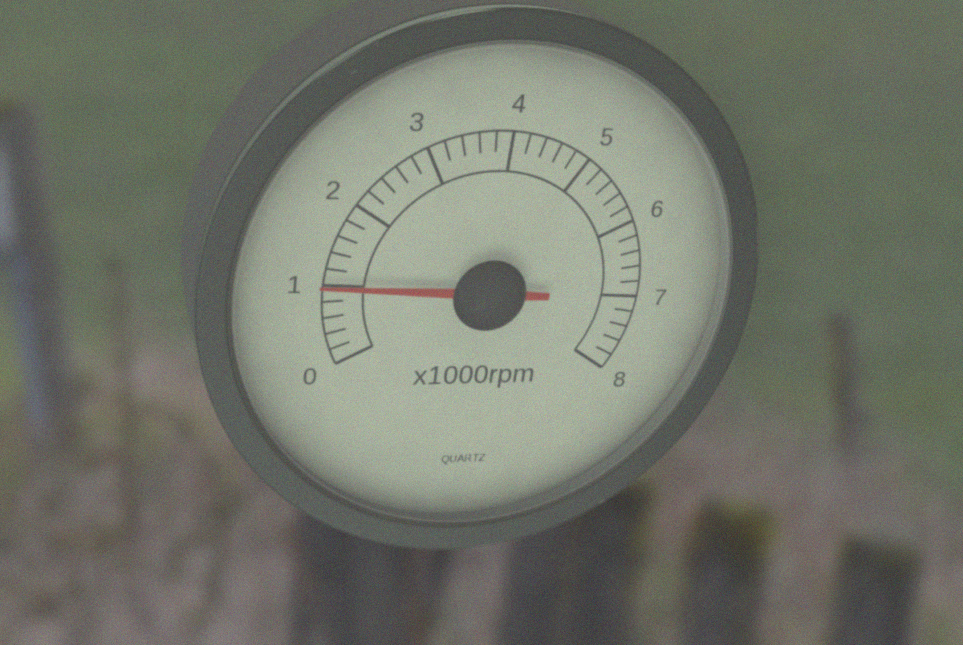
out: 1000 rpm
